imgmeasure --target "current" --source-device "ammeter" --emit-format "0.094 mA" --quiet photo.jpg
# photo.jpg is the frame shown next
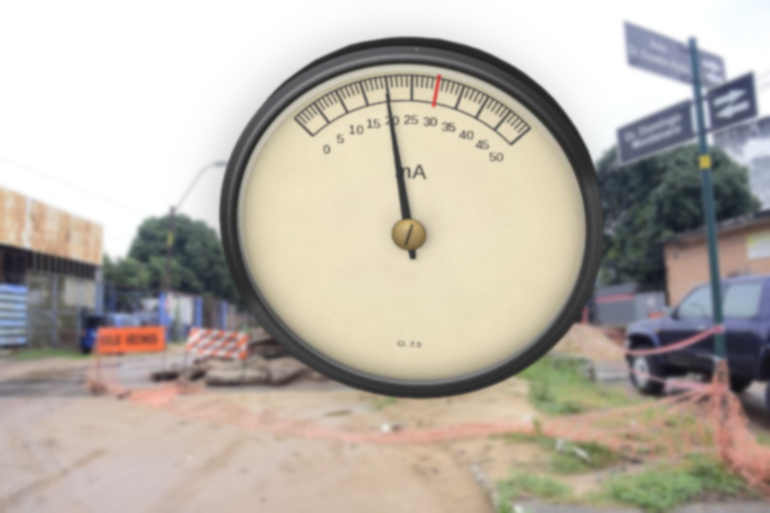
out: 20 mA
